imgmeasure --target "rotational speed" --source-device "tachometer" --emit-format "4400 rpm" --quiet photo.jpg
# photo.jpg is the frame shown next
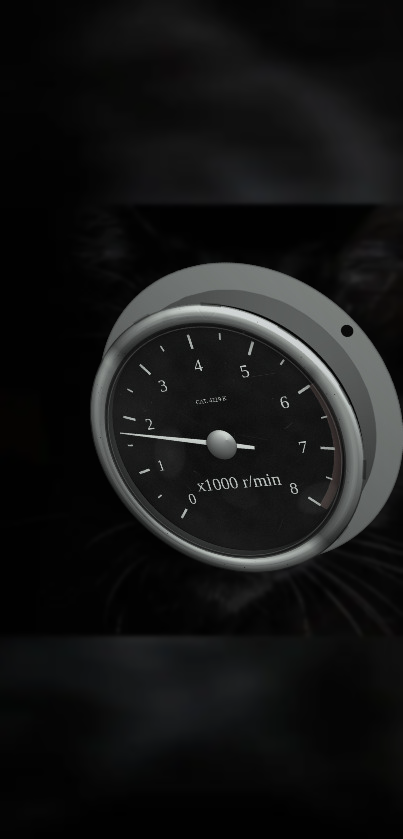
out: 1750 rpm
